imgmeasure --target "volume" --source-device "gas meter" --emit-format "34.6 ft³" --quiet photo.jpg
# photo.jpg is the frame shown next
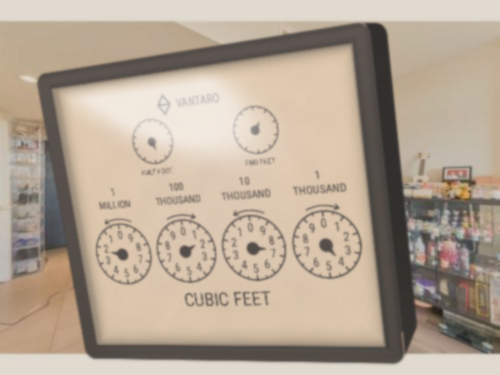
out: 217400 ft³
